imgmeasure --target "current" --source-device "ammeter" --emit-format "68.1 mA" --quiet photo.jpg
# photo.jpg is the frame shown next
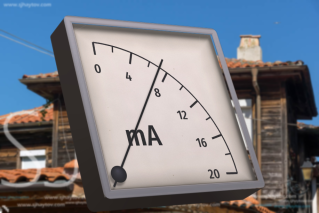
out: 7 mA
